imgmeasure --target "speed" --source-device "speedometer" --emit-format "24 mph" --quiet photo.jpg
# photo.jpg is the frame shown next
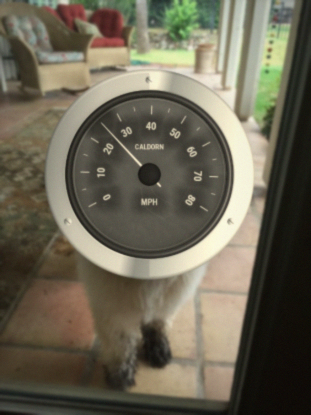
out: 25 mph
